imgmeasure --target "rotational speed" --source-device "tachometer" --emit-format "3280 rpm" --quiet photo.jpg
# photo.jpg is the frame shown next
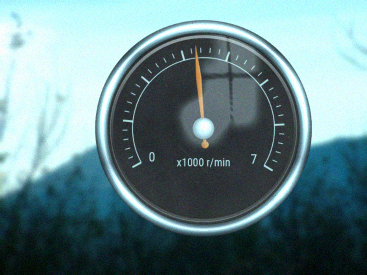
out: 3300 rpm
